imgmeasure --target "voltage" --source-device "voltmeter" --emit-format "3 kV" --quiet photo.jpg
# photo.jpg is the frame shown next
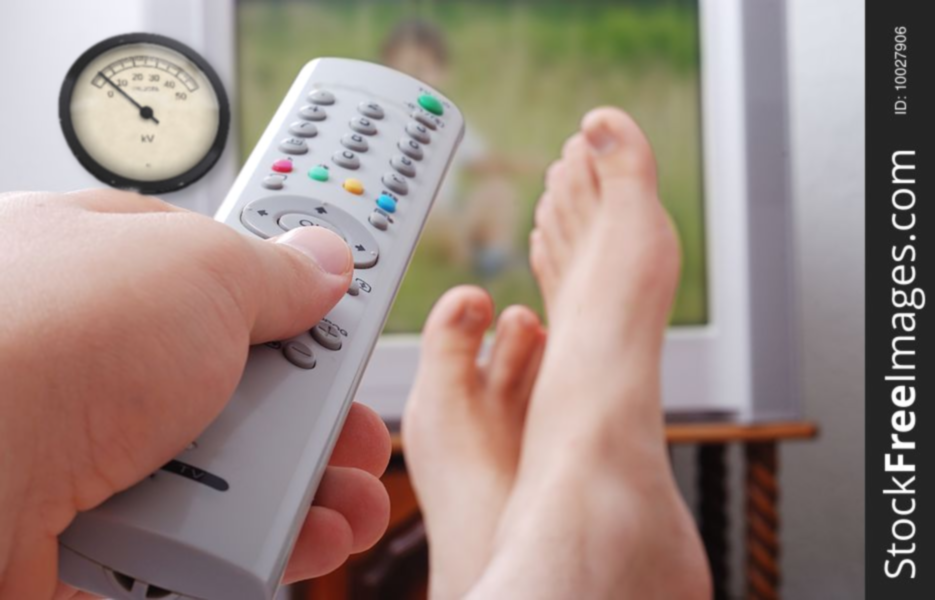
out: 5 kV
